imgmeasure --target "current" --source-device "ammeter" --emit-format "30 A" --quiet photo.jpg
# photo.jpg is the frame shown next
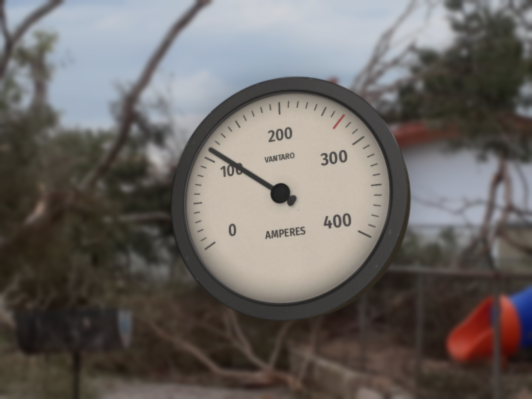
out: 110 A
